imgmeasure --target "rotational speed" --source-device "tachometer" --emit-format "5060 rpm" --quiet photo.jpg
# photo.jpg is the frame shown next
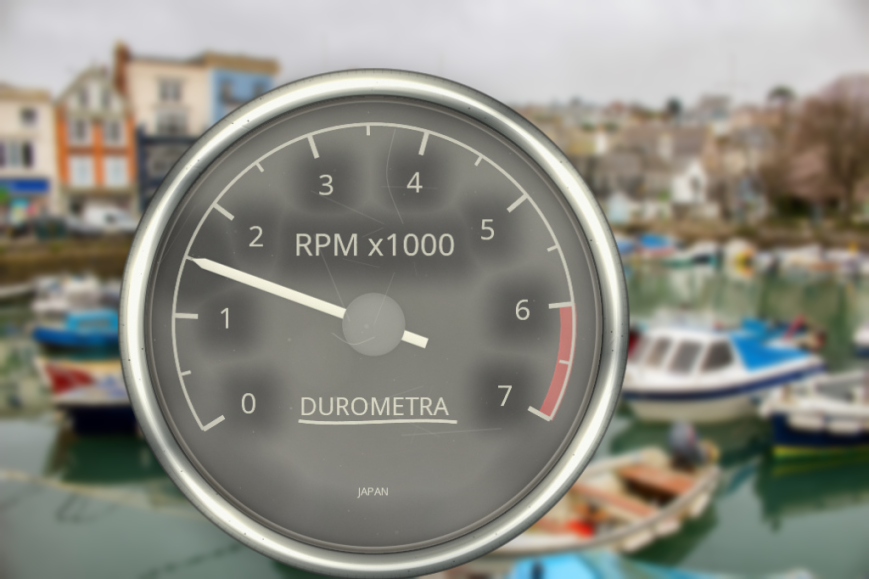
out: 1500 rpm
